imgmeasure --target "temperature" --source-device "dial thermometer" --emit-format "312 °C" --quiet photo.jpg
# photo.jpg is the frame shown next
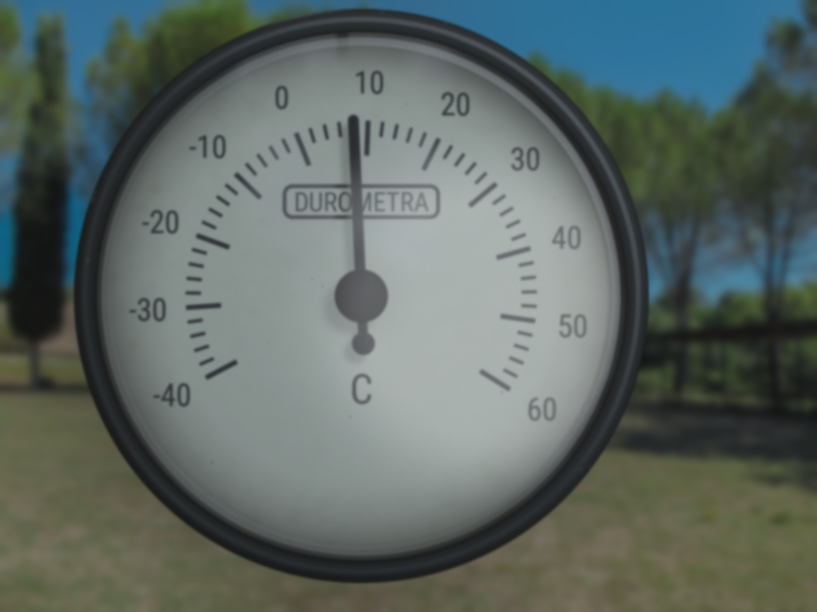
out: 8 °C
